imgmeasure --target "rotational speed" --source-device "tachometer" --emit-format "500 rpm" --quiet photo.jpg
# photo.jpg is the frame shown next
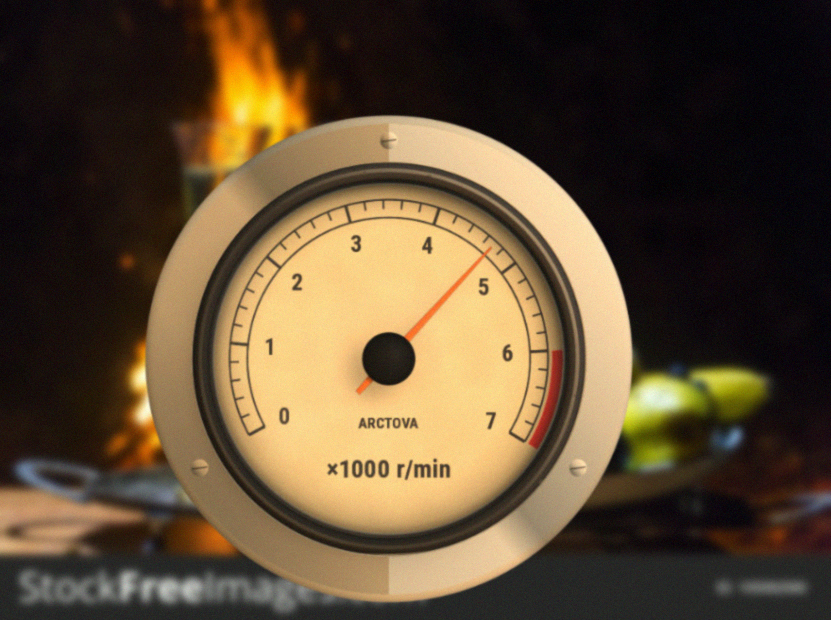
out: 4700 rpm
